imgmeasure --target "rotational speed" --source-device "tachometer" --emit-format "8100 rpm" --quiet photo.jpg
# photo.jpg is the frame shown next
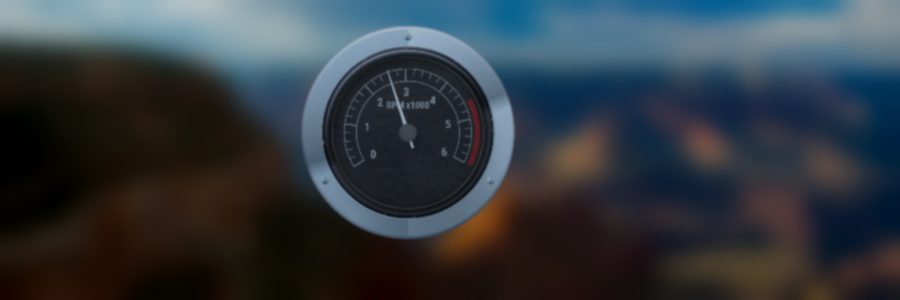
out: 2600 rpm
